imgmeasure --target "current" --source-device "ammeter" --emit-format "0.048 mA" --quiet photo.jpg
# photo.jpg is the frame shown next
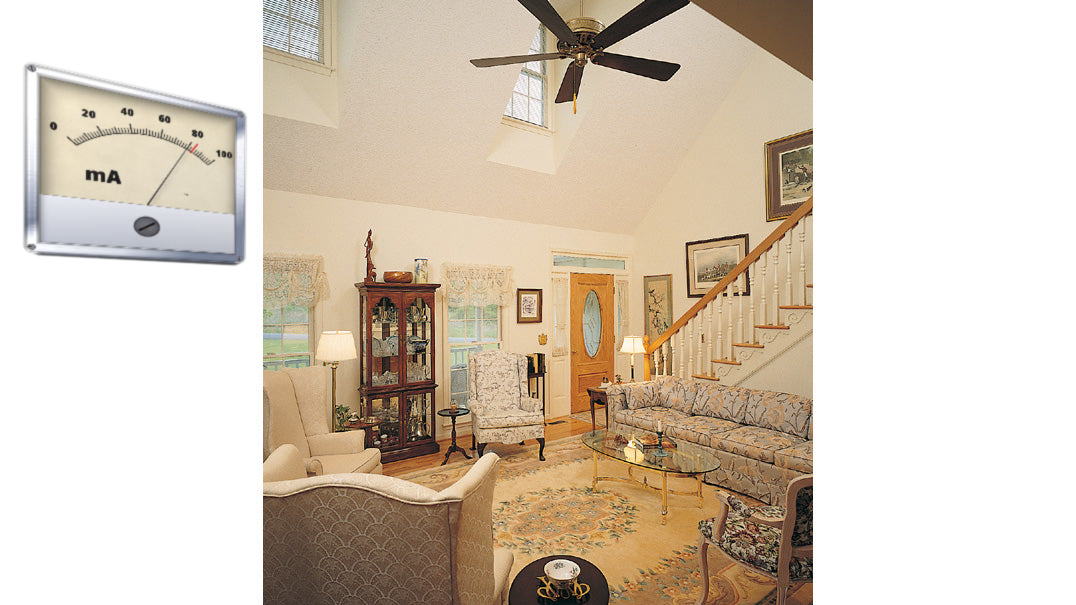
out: 80 mA
